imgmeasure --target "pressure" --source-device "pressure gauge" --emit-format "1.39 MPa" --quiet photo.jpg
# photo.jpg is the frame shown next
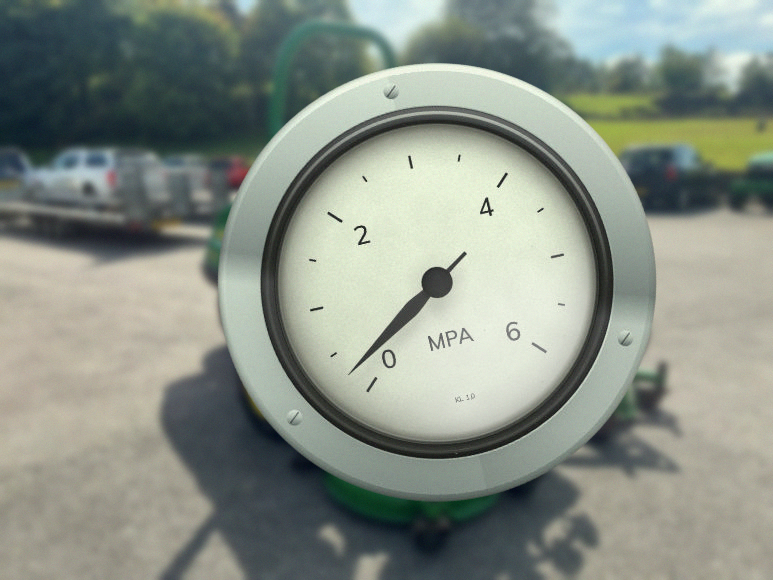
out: 0.25 MPa
